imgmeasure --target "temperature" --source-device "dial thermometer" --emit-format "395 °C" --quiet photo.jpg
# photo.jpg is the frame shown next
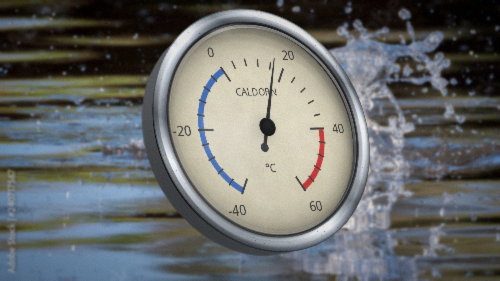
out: 16 °C
